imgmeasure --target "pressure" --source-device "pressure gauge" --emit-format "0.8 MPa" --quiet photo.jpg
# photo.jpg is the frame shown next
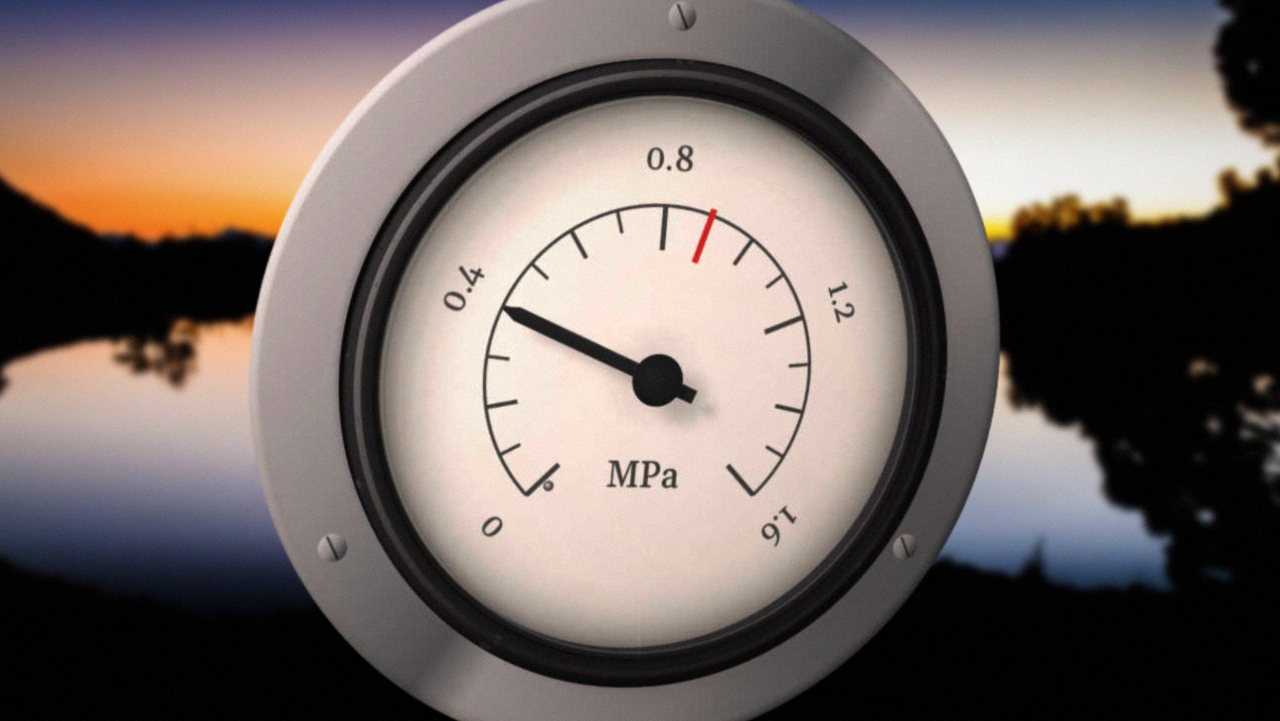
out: 0.4 MPa
